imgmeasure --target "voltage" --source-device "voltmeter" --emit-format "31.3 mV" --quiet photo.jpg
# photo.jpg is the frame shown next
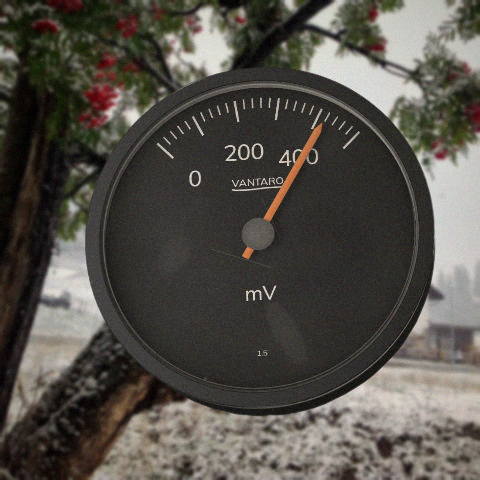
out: 420 mV
